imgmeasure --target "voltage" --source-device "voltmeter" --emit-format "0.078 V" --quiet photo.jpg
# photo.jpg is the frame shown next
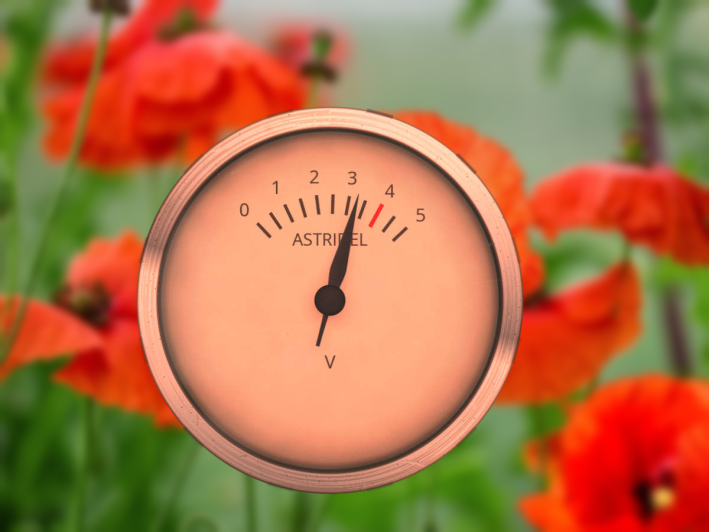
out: 3.25 V
